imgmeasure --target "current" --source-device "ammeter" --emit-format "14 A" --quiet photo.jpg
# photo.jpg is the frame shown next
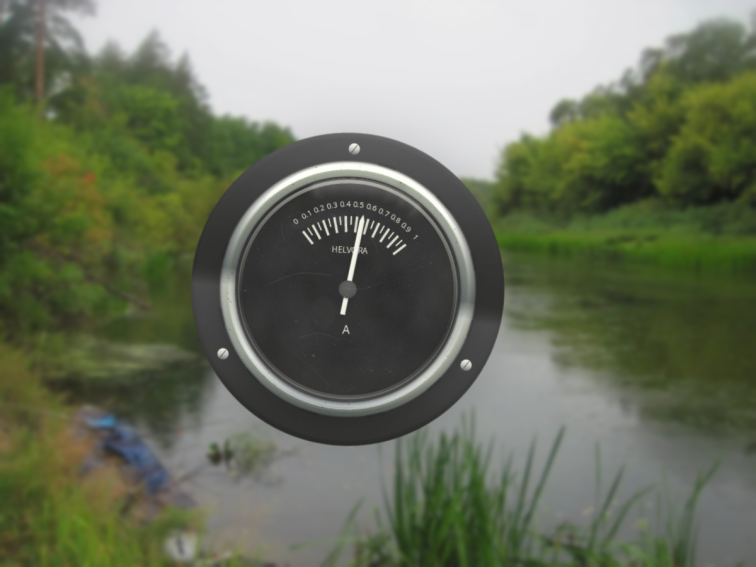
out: 0.55 A
